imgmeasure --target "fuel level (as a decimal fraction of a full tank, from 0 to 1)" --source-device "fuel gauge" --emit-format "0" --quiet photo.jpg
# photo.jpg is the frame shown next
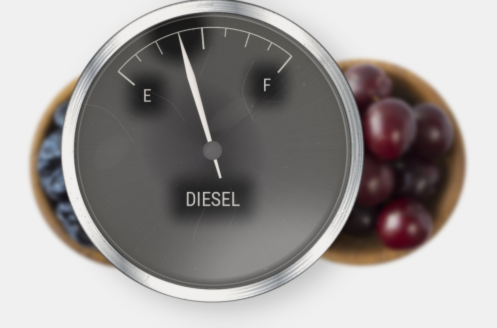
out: 0.375
